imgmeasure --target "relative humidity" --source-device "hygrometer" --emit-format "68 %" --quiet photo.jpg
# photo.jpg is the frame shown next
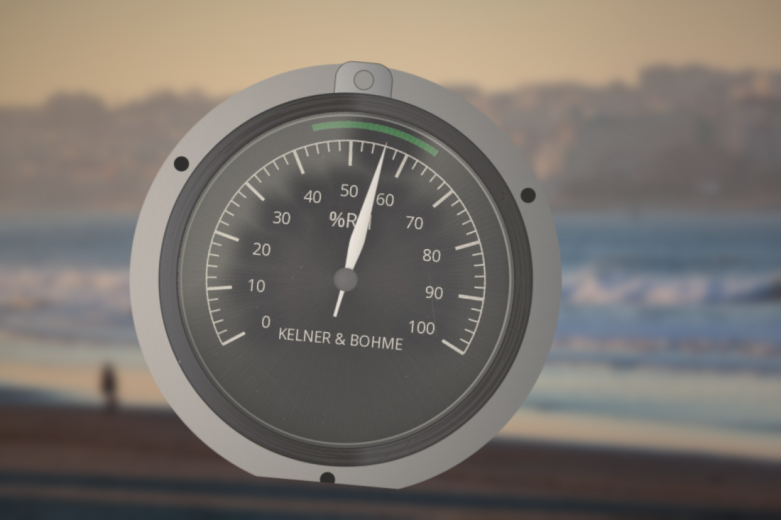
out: 56 %
